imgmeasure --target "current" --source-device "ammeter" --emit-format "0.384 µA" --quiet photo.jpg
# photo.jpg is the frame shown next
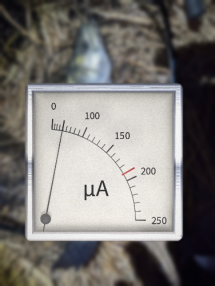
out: 50 µA
